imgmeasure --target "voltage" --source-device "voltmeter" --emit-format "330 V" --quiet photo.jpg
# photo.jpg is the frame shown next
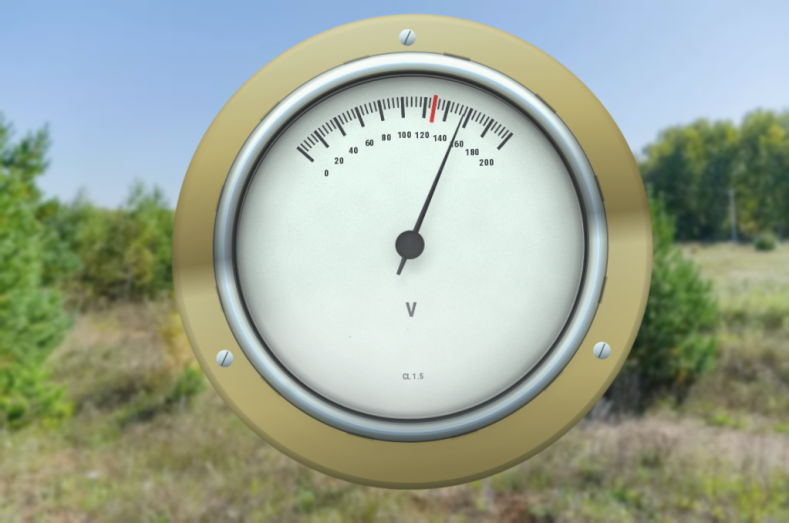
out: 156 V
